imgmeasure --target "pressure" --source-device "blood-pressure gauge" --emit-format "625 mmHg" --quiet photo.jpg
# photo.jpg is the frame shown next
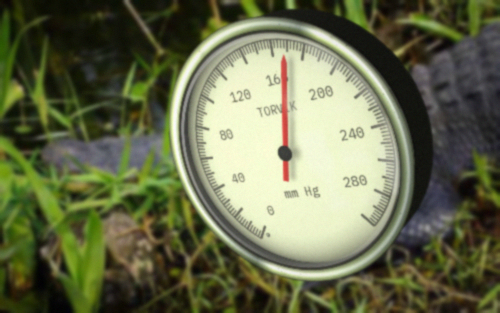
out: 170 mmHg
